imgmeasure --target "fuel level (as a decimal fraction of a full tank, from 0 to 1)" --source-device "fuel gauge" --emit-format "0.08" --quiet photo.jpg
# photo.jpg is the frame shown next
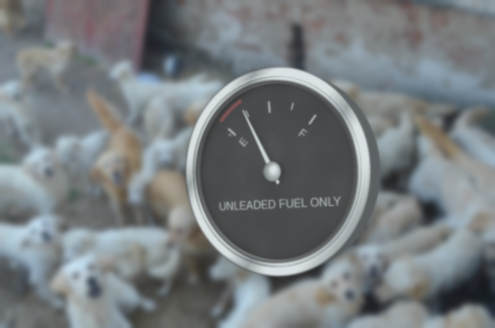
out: 0.25
